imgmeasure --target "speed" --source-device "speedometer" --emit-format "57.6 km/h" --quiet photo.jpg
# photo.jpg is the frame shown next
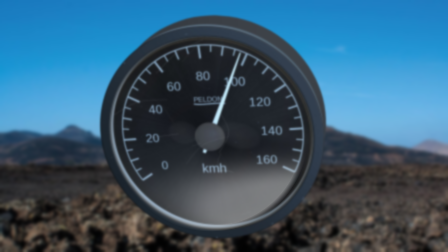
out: 97.5 km/h
